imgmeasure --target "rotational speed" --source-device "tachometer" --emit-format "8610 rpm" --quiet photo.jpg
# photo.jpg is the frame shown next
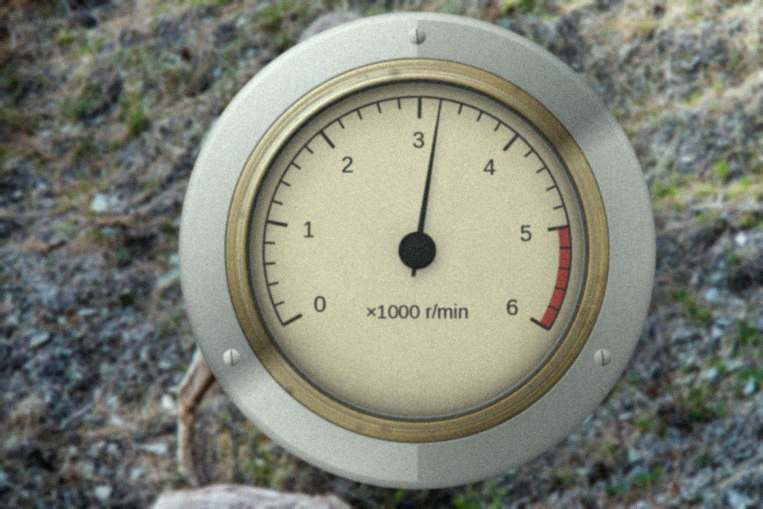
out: 3200 rpm
